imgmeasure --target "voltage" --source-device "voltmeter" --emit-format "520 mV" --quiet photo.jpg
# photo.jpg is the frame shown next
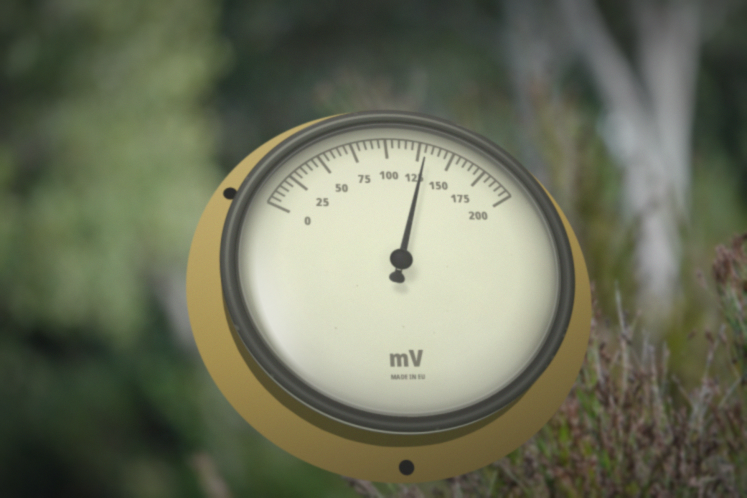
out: 130 mV
